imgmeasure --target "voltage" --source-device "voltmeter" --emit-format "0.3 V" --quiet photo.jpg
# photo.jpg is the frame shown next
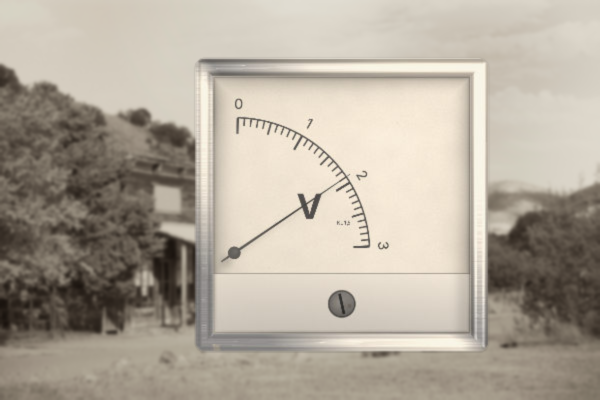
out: 1.9 V
